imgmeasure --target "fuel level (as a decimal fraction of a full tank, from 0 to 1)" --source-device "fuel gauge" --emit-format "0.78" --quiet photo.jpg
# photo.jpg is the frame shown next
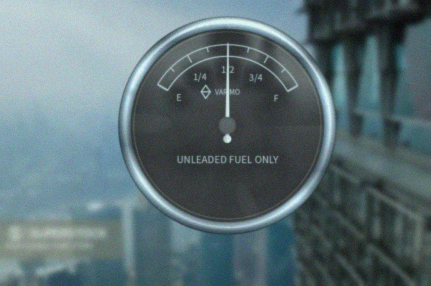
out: 0.5
